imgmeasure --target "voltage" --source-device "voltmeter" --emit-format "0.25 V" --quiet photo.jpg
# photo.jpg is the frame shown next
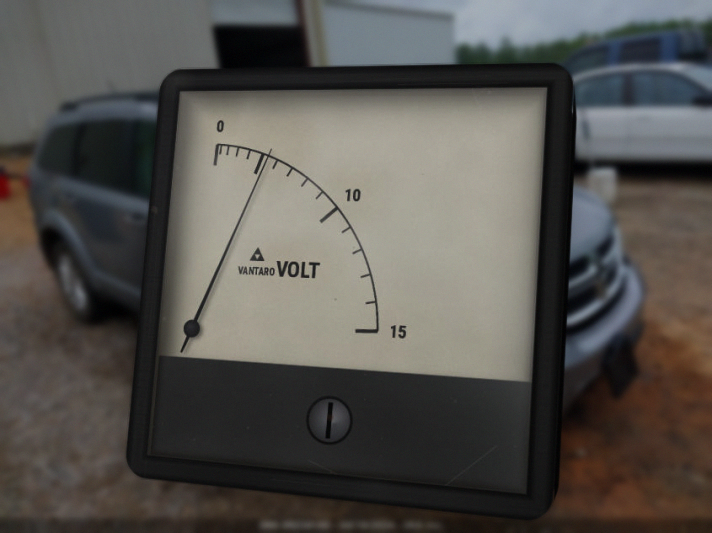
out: 5.5 V
